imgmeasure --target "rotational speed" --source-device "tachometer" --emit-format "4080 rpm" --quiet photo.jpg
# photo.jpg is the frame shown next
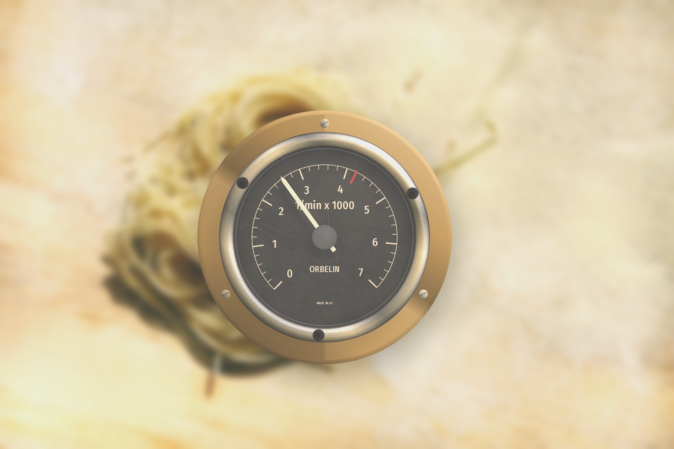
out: 2600 rpm
